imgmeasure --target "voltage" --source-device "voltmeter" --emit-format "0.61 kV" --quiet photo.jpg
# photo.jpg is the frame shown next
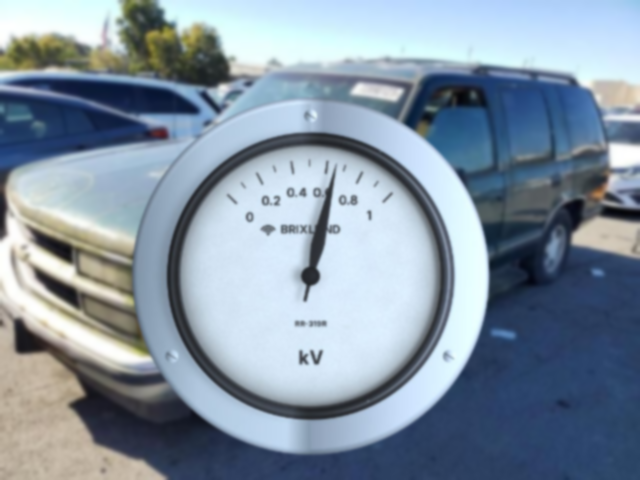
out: 0.65 kV
